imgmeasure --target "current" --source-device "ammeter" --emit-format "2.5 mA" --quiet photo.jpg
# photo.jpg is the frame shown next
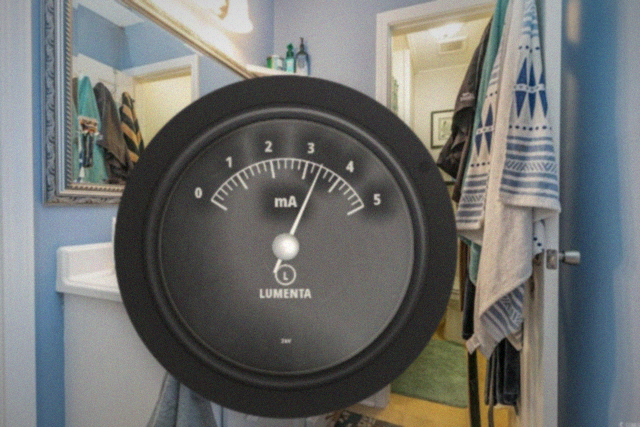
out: 3.4 mA
